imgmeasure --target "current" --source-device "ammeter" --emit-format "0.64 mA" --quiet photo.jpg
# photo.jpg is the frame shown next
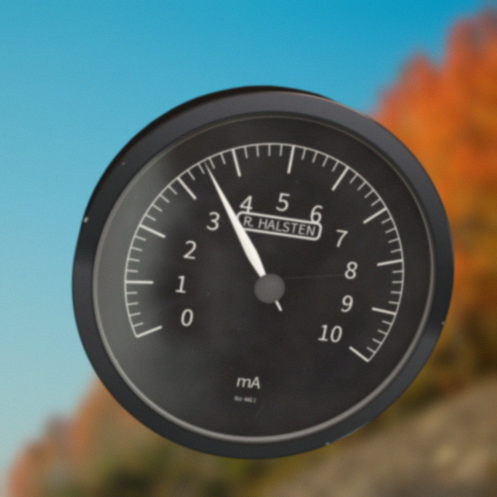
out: 3.5 mA
